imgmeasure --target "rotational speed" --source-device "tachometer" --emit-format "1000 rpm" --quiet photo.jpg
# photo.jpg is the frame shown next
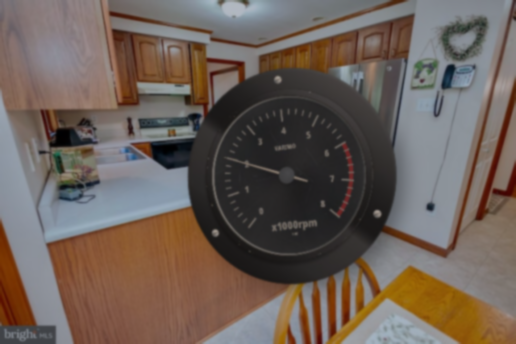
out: 2000 rpm
